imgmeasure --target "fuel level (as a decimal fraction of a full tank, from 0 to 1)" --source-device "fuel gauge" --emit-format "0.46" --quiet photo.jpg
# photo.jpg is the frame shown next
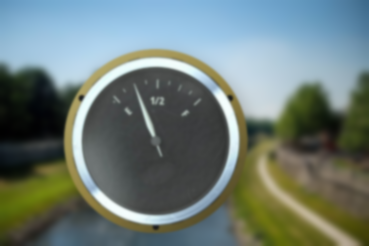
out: 0.25
